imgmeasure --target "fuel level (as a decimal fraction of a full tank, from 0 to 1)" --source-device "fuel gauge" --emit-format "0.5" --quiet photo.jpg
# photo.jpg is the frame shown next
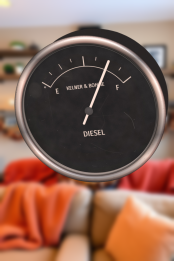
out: 0.75
